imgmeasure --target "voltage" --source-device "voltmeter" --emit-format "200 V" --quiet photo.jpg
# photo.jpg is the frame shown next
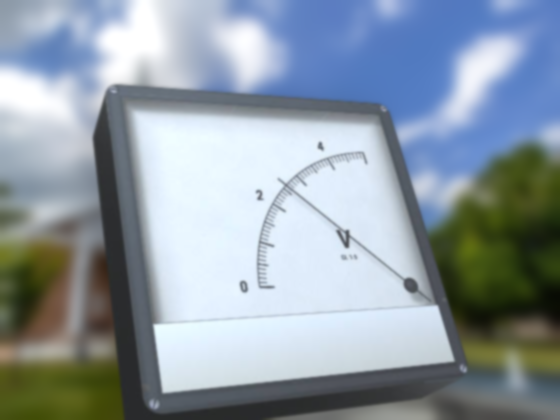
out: 2.5 V
